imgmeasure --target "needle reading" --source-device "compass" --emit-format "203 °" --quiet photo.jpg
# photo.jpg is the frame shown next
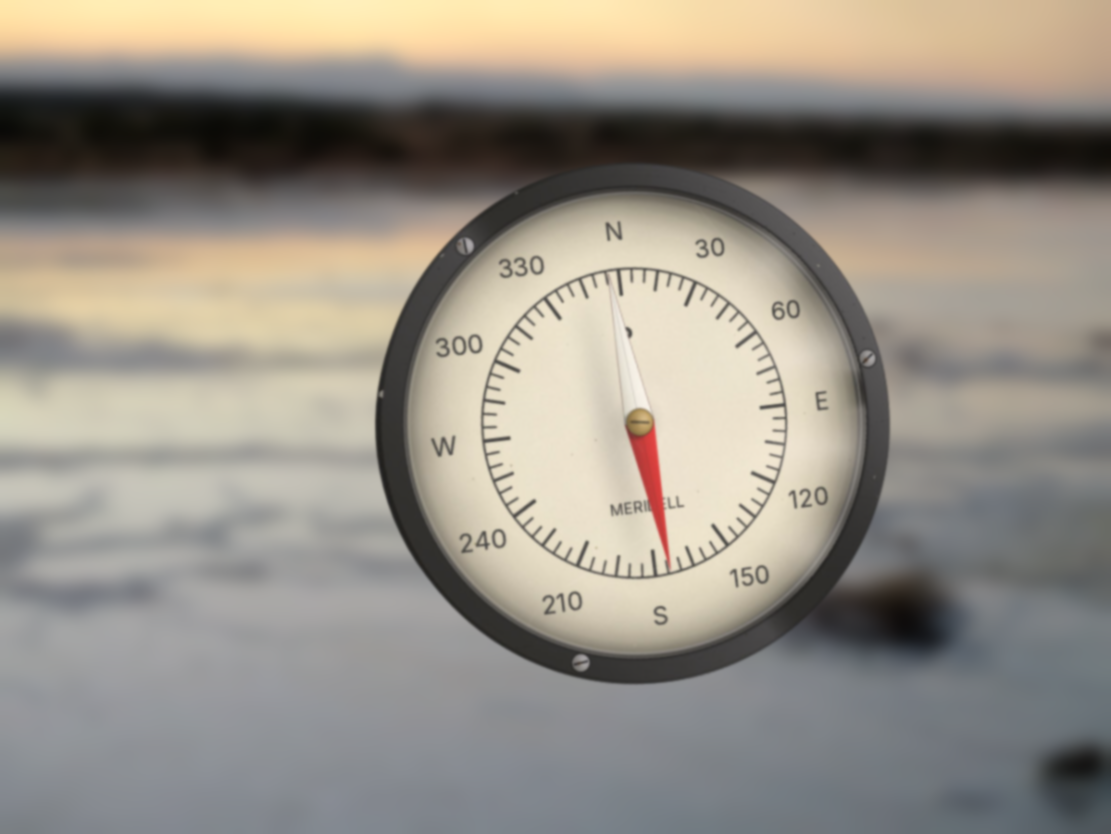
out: 175 °
